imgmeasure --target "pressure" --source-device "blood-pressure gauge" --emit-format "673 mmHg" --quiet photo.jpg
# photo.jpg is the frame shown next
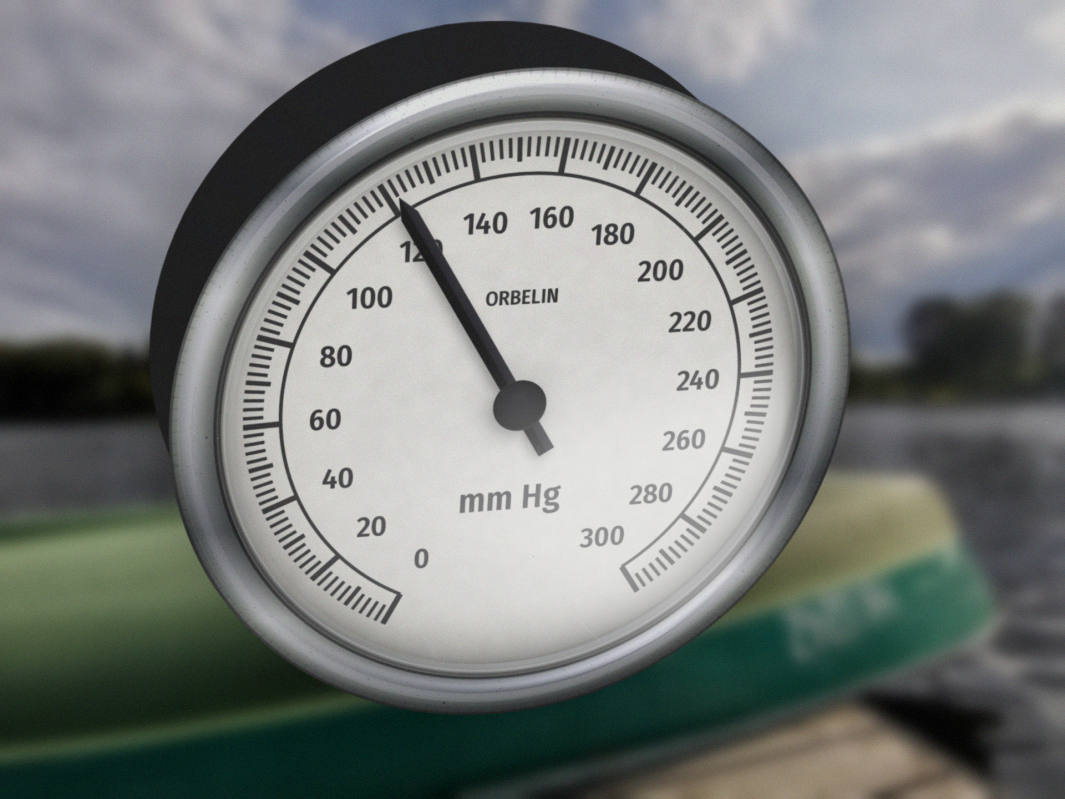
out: 122 mmHg
